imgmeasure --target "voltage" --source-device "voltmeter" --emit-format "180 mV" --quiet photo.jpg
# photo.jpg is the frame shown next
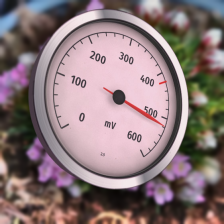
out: 520 mV
